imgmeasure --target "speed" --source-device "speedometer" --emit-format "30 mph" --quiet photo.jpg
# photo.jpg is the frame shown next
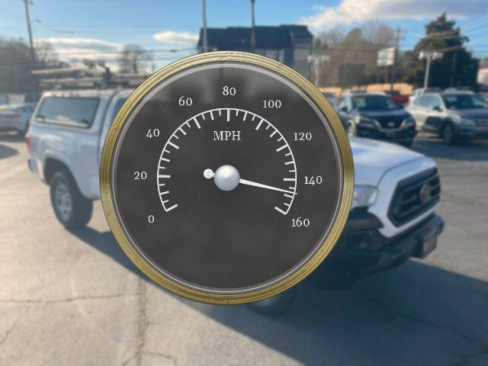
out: 147.5 mph
